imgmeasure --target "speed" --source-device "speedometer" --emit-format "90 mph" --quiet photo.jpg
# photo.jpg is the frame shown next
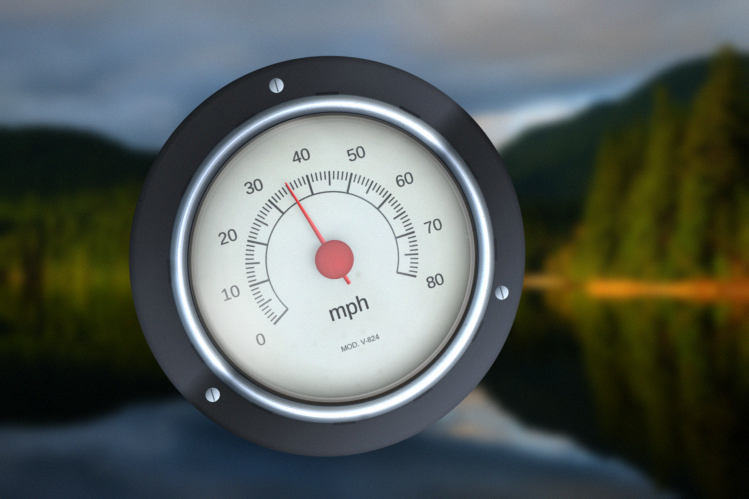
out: 35 mph
